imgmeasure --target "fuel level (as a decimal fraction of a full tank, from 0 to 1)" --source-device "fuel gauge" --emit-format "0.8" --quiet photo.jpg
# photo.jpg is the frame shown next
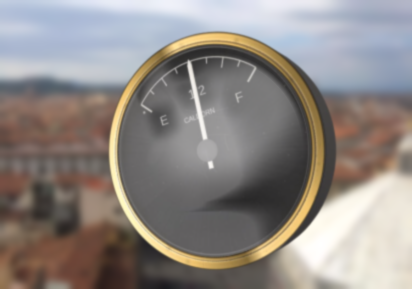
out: 0.5
